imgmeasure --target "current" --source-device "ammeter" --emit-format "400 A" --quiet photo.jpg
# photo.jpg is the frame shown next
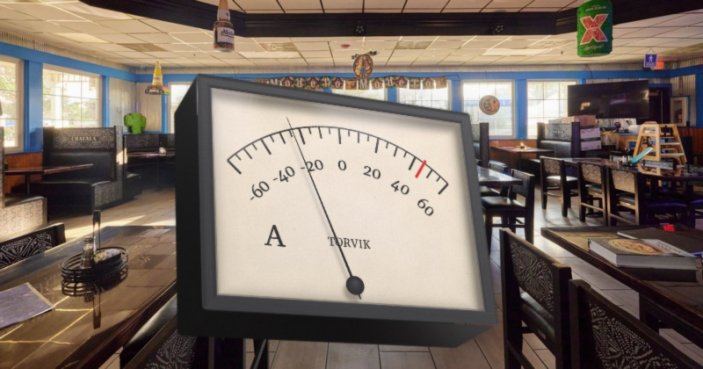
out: -25 A
